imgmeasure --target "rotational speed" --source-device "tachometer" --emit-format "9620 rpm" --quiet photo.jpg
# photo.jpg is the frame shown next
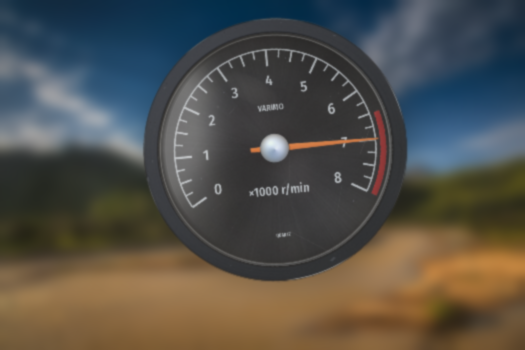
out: 7000 rpm
